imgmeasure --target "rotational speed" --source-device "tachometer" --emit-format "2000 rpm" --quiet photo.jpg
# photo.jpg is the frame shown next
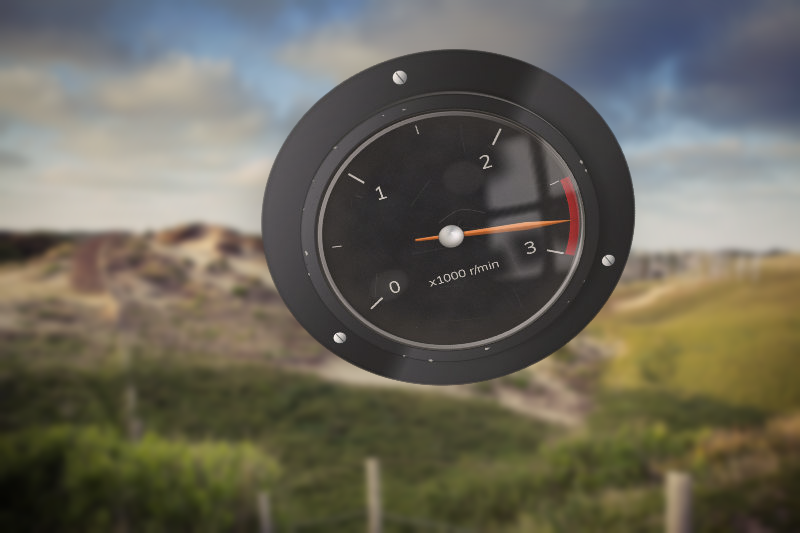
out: 2750 rpm
